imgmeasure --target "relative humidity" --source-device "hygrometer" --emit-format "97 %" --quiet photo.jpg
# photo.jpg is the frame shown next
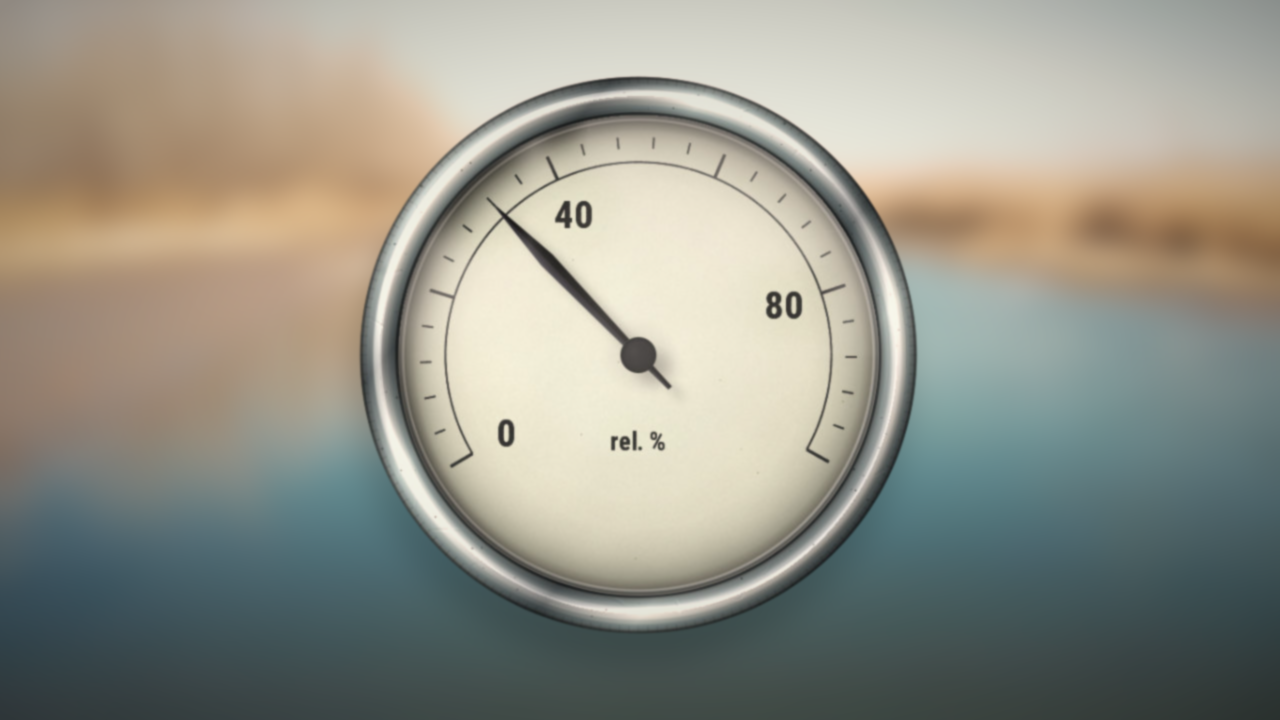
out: 32 %
